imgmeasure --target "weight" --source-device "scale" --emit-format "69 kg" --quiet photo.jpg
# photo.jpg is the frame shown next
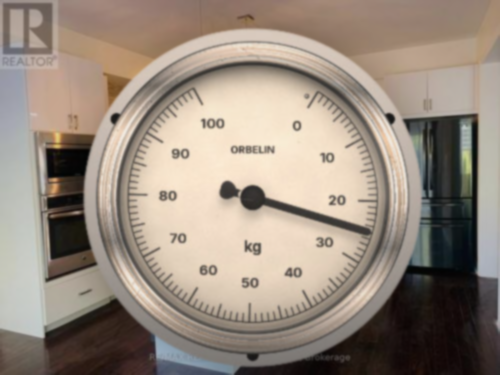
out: 25 kg
